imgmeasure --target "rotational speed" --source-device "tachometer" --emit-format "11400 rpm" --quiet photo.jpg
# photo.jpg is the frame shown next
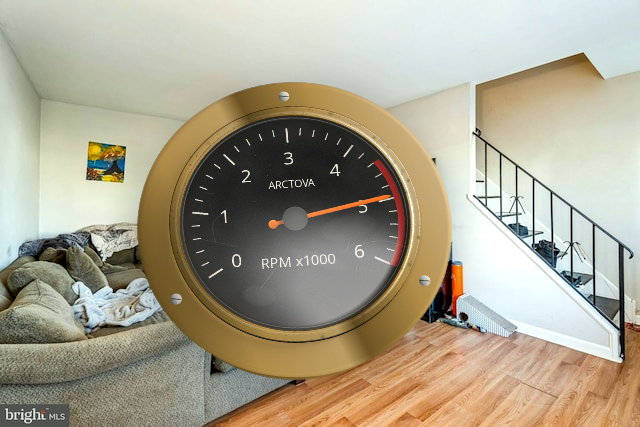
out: 5000 rpm
